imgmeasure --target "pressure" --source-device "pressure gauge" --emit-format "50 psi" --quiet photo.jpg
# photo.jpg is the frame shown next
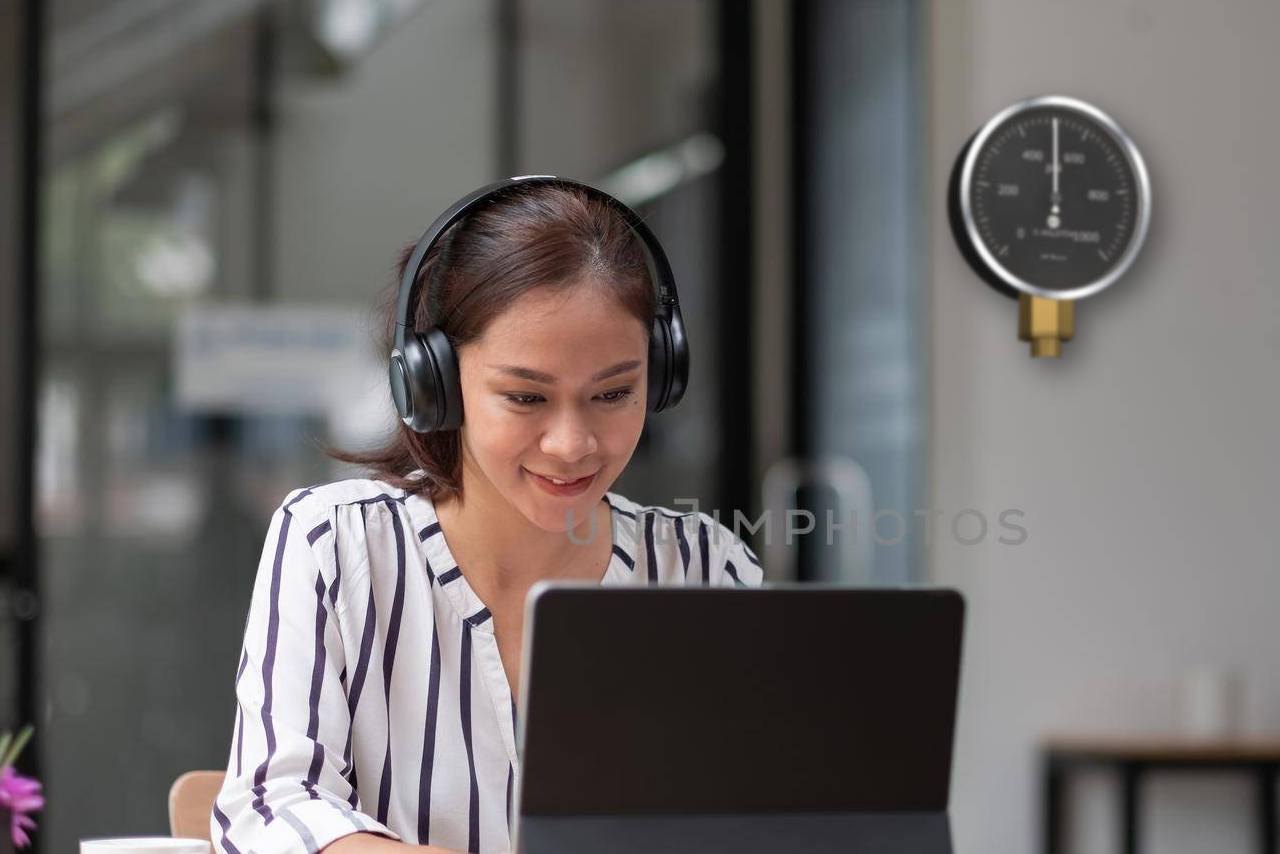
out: 500 psi
